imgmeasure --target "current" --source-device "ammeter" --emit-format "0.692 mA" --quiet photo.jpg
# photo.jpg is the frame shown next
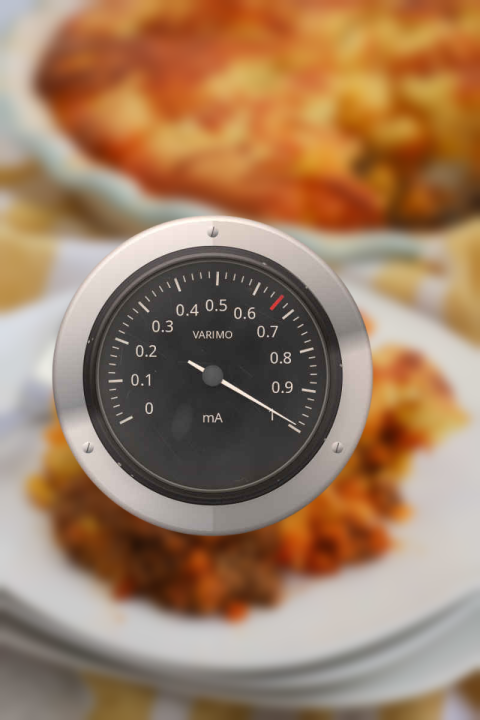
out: 0.99 mA
